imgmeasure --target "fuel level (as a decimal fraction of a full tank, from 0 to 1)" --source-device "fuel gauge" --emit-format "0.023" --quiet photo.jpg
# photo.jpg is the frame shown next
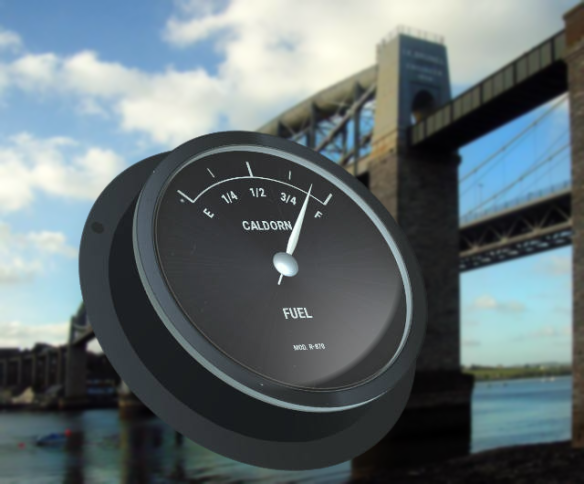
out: 0.875
